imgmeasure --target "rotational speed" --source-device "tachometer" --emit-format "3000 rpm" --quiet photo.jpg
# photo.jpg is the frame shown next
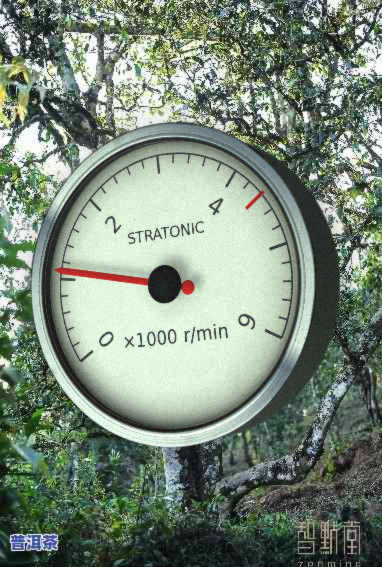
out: 1100 rpm
